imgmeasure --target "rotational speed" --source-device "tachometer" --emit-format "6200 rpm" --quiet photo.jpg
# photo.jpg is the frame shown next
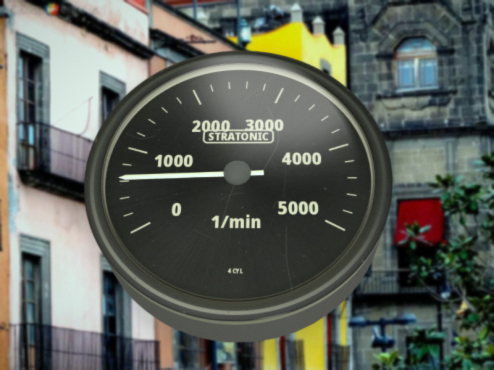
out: 600 rpm
